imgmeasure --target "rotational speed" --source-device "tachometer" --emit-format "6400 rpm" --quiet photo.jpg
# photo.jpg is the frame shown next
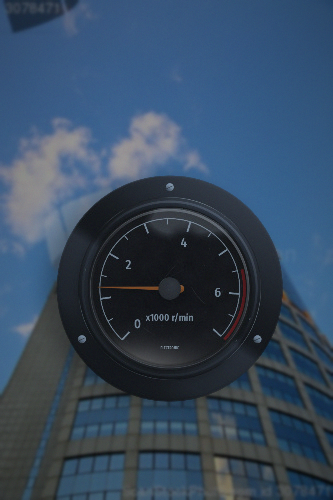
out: 1250 rpm
